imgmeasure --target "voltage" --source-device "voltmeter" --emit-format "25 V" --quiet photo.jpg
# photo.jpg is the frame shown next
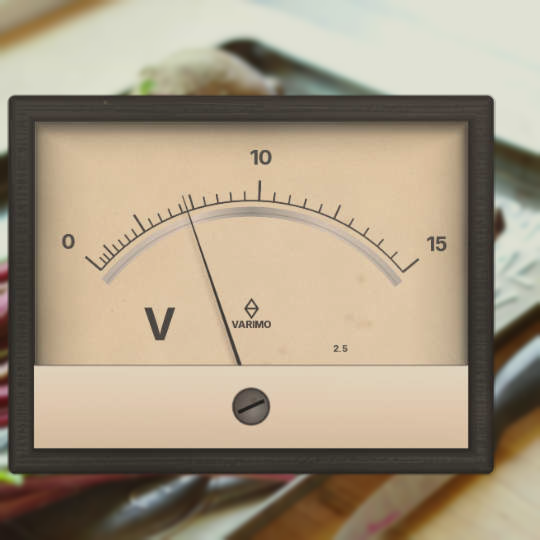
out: 7.25 V
